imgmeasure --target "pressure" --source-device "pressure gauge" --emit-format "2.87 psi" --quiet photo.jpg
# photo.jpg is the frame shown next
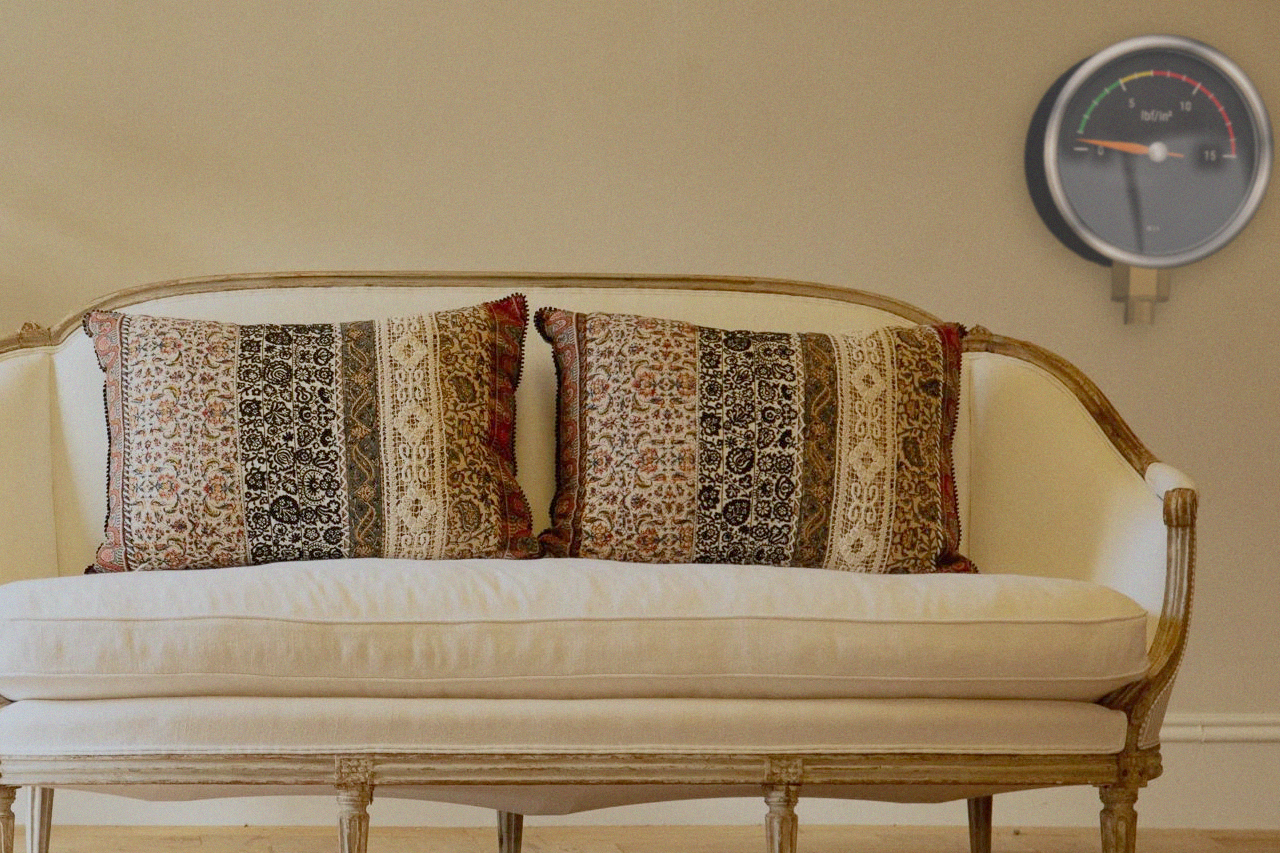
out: 0.5 psi
